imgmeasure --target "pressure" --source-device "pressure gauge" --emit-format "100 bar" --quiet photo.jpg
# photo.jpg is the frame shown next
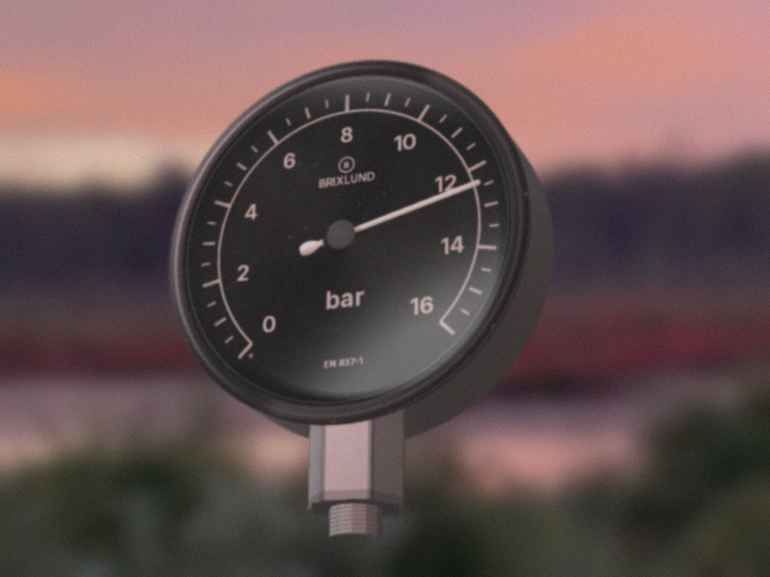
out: 12.5 bar
